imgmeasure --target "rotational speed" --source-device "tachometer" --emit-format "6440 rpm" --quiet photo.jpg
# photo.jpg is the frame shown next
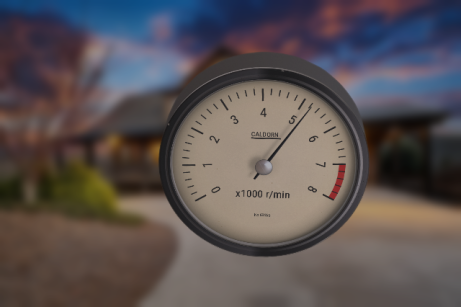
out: 5200 rpm
